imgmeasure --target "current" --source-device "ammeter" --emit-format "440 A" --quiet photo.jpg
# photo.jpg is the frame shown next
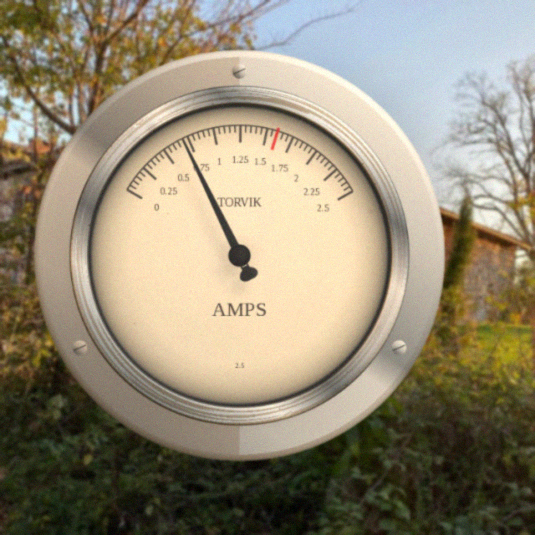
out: 0.7 A
